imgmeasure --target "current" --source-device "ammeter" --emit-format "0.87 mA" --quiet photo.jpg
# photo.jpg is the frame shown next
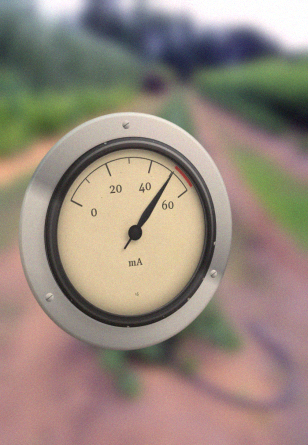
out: 50 mA
